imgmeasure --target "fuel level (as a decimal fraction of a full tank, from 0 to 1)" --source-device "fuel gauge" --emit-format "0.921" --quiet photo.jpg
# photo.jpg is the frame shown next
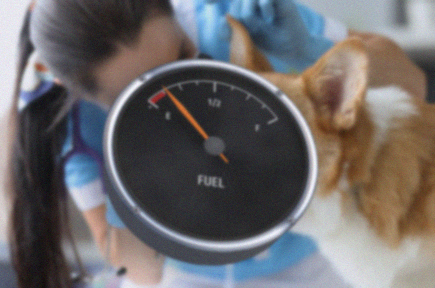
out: 0.125
